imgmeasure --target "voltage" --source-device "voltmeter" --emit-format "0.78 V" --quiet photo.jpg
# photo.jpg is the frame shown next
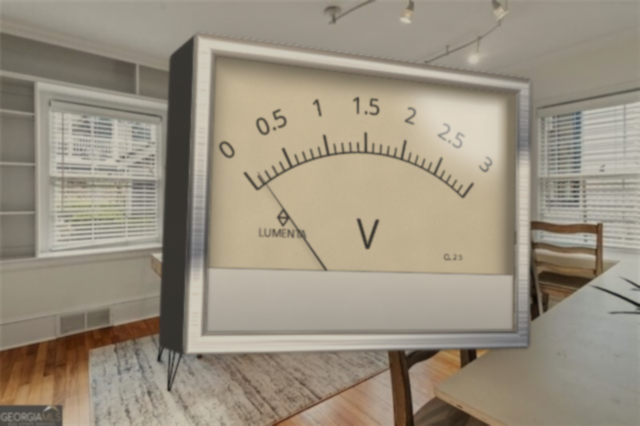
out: 0.1 V
